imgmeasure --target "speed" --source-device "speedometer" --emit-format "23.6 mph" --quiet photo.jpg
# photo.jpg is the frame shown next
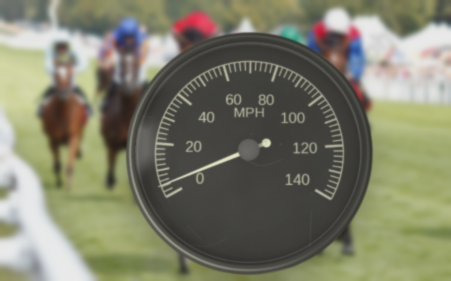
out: 4 mph
